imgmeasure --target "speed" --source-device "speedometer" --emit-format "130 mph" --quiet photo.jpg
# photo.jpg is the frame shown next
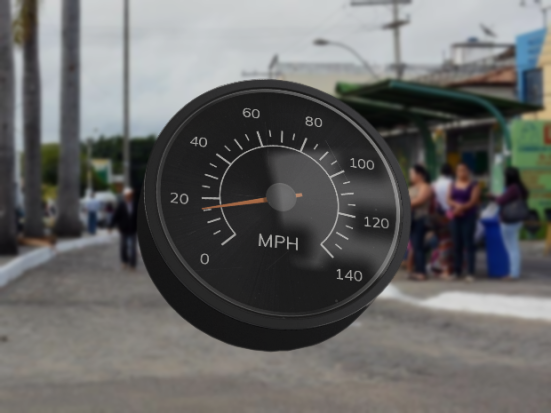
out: 15 mph
